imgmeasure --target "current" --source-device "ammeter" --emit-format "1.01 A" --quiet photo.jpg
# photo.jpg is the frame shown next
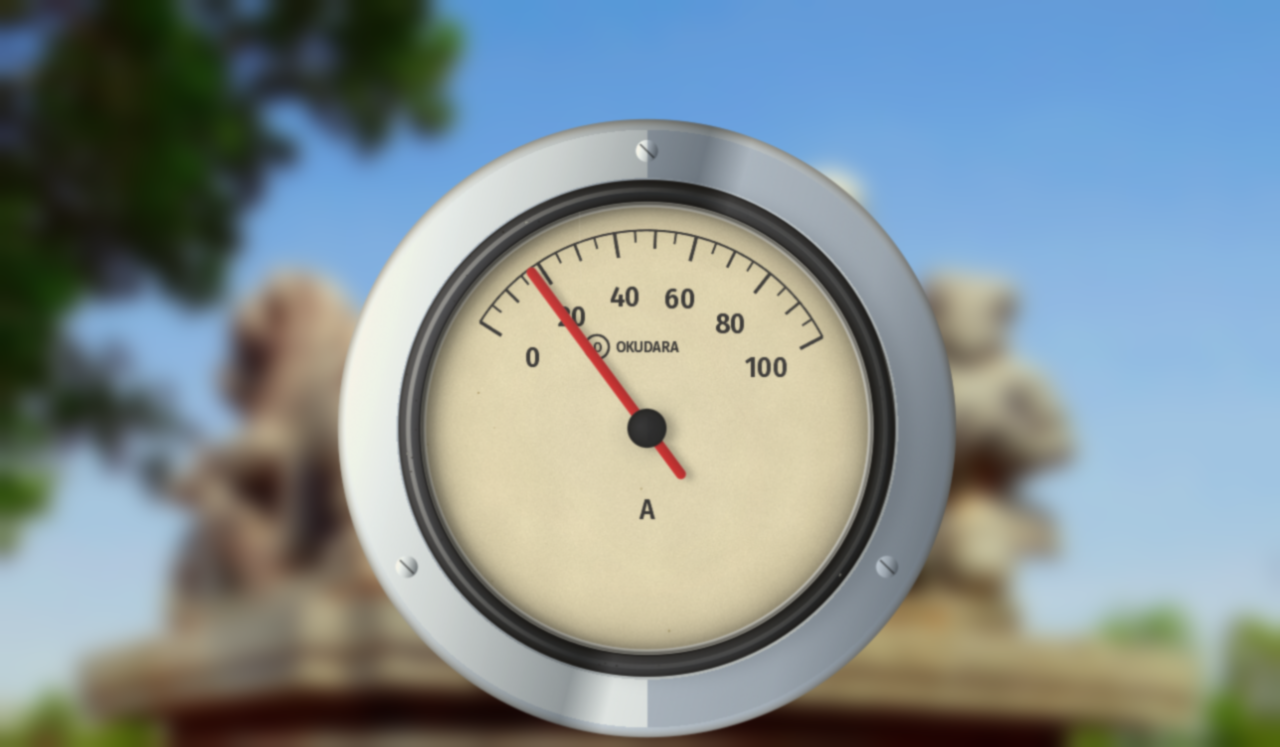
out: 17.5 A
